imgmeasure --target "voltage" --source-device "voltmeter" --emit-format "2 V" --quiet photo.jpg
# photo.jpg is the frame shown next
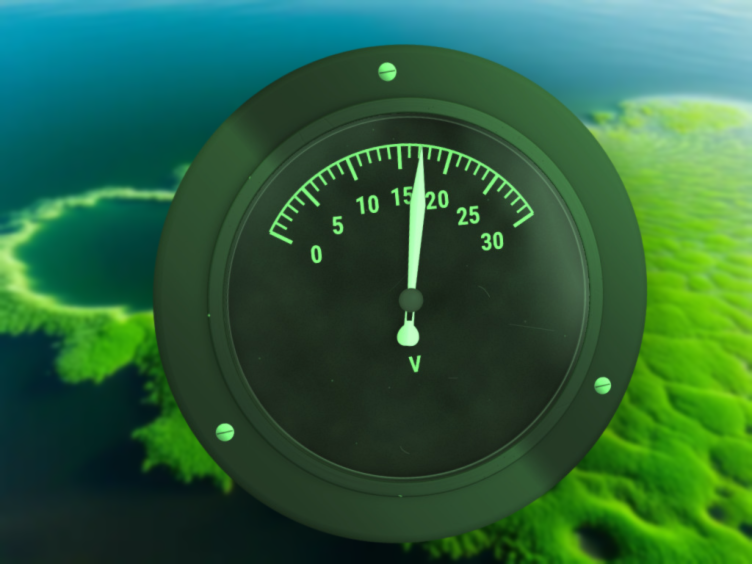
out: 17 V
